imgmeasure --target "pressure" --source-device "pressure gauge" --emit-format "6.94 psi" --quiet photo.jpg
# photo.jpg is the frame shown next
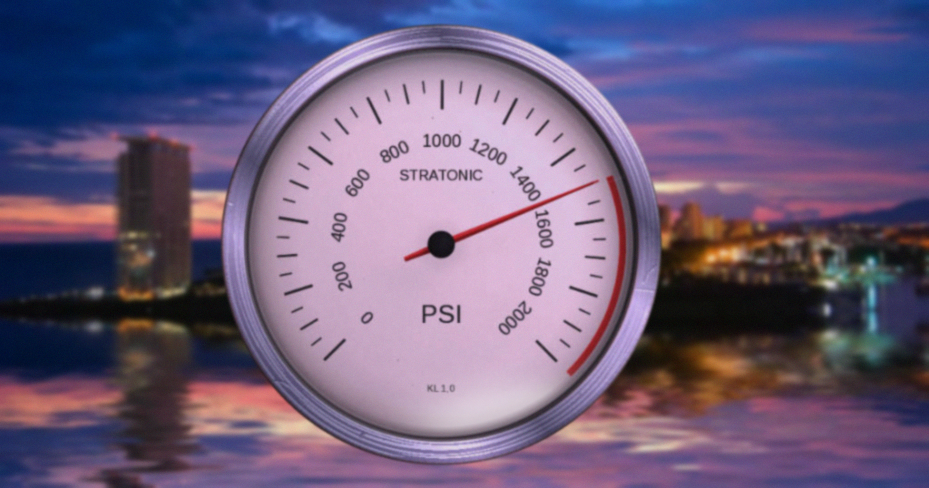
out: 1500 psi
